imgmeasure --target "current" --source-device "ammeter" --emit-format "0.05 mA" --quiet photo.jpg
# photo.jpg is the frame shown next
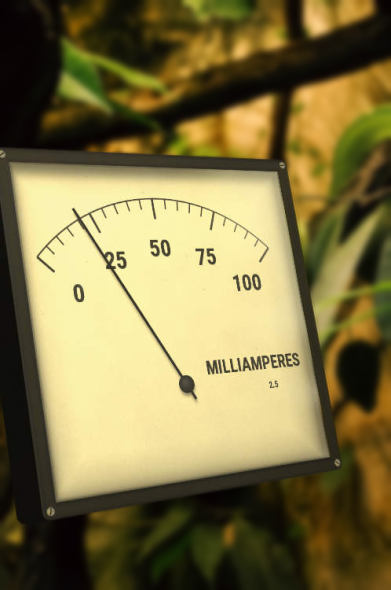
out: 20 mA
